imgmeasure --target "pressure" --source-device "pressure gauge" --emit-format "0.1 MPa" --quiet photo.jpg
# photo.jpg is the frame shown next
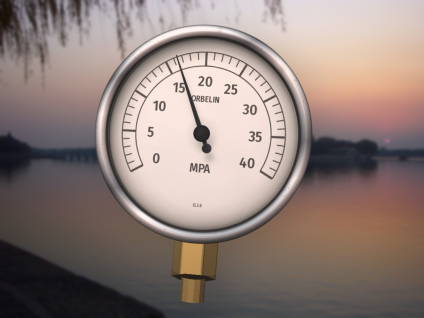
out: 16.5 MPa
